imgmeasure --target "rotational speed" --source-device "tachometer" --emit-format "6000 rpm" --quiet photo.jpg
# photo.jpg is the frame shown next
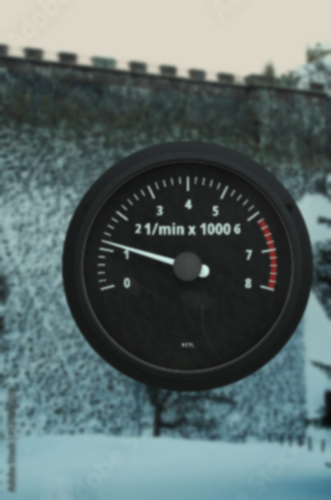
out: 1200 rpm
